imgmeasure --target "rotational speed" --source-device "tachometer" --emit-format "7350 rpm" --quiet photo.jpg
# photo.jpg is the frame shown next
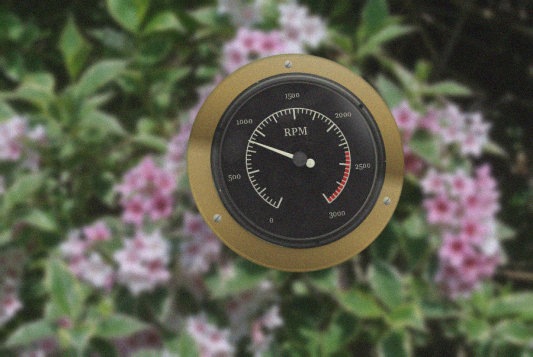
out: 850 rpm
